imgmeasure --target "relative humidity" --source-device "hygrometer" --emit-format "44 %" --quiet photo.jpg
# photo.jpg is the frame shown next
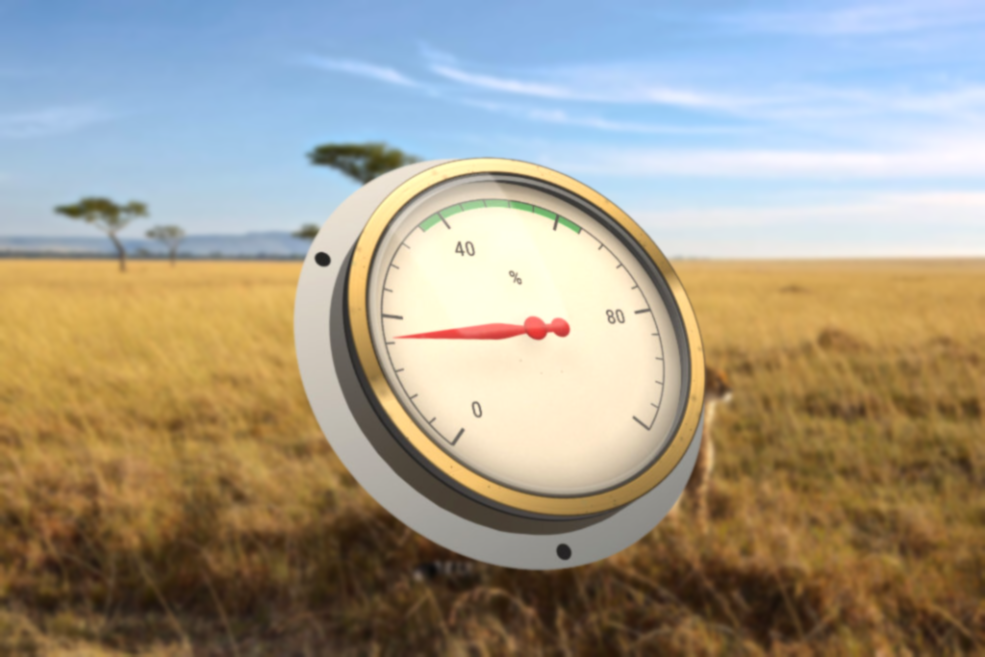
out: 16 %
